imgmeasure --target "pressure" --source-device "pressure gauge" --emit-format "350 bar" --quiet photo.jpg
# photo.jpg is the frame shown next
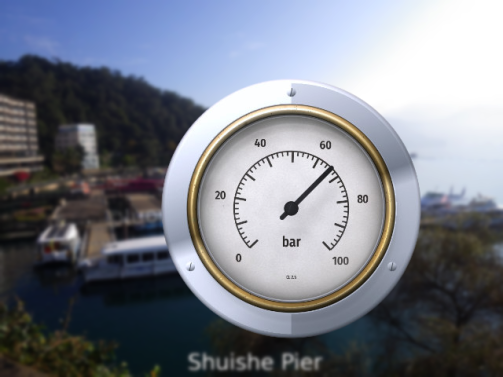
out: 66 bar
